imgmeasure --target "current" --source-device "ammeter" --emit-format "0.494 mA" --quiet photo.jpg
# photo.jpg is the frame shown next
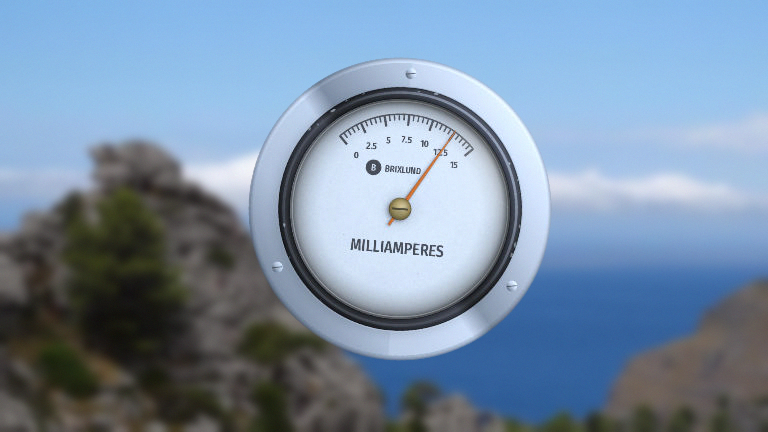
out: 12.5 mA
